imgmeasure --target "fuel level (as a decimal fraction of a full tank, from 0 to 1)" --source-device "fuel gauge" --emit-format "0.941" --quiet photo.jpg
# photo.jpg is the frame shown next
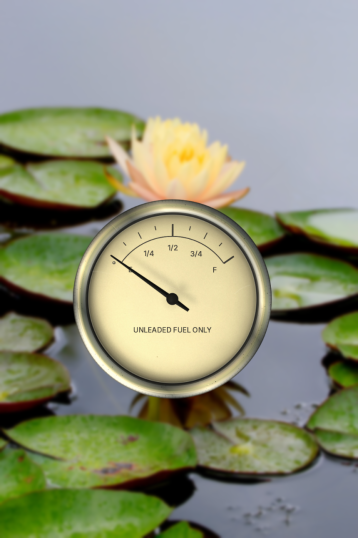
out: 0
